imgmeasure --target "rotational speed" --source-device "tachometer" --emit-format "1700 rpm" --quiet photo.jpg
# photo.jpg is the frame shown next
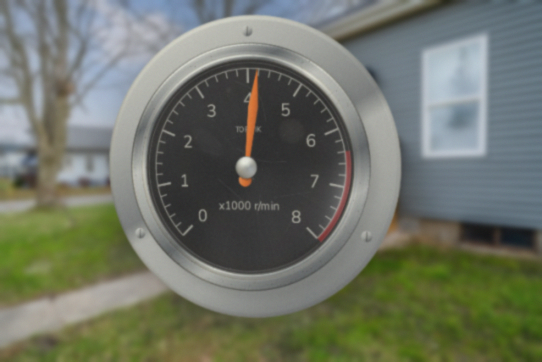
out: 4200 rpm
